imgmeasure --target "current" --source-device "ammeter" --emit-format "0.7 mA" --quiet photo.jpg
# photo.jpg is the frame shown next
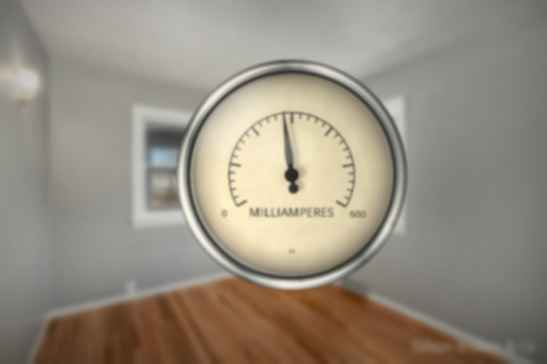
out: 280 mA
